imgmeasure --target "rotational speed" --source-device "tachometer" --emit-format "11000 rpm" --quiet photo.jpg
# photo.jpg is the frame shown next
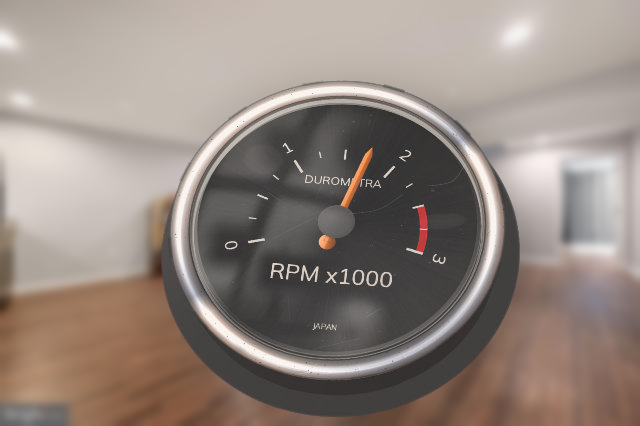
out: 1750 rpm
